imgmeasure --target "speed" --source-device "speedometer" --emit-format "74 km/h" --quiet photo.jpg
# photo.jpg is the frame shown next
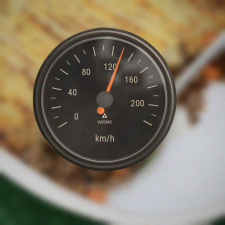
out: 130 km/h
